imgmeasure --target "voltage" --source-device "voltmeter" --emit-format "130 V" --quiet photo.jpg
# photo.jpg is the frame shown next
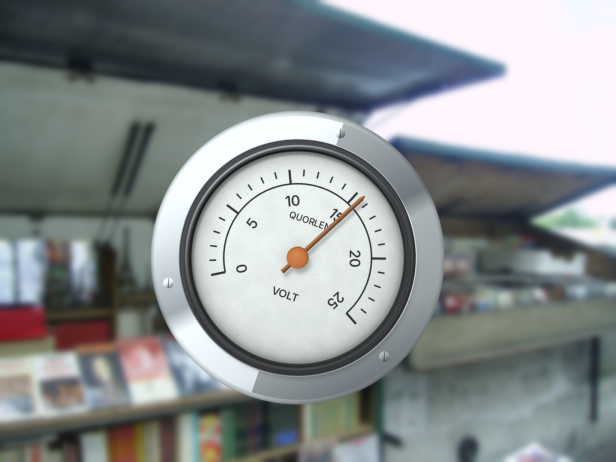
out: 15.5 V
